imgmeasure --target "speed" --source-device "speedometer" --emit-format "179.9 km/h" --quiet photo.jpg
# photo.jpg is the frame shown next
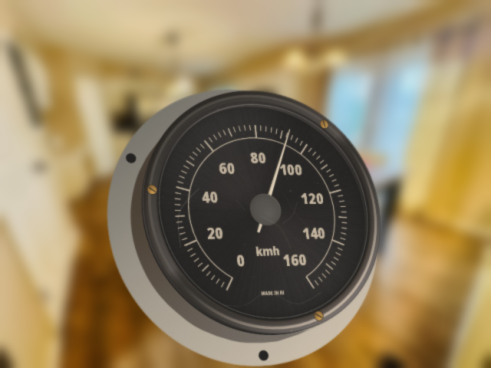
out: 92 km/h
